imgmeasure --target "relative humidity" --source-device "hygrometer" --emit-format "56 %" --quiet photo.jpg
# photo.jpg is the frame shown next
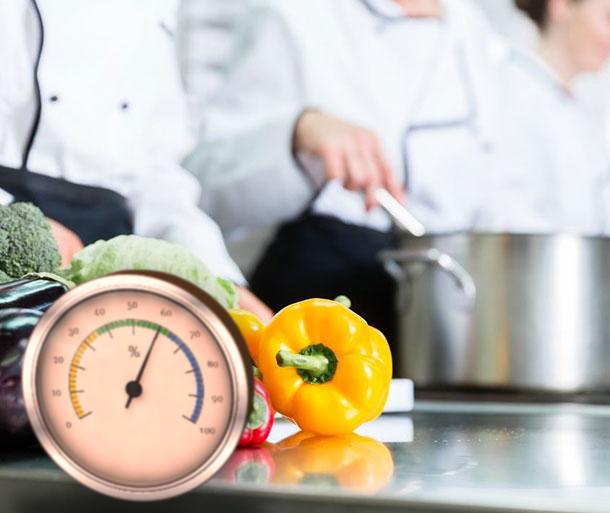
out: 60 %
